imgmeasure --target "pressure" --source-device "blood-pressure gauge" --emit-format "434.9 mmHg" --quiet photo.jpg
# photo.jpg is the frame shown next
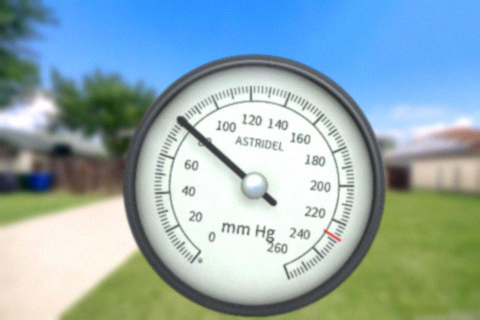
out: 80 mmHg
